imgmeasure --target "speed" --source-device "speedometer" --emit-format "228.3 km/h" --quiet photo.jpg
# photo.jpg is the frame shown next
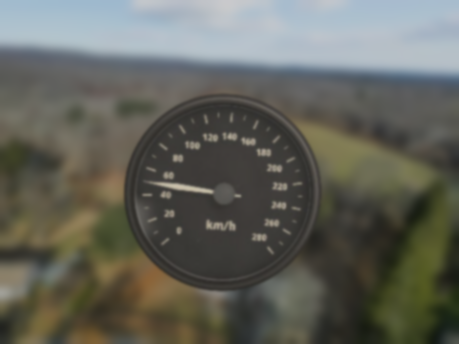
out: 50 km/h
